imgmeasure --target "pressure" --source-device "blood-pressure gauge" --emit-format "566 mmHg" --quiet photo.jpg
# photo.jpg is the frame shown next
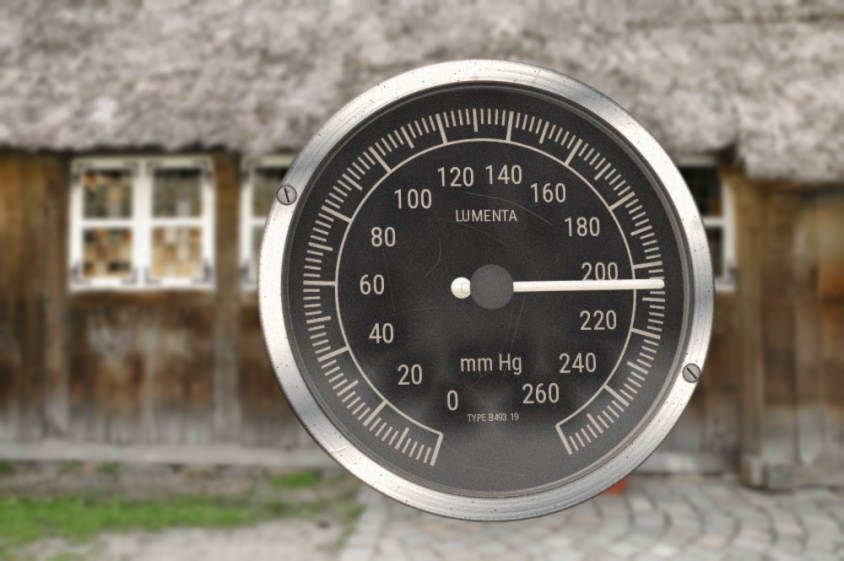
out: 206 mmHg
